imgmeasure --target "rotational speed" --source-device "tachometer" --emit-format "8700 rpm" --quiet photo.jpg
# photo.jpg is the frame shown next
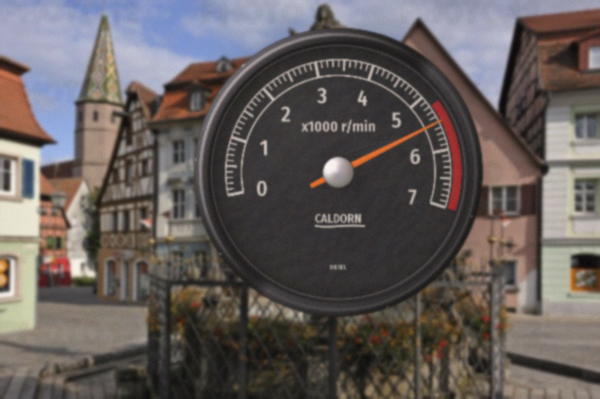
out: 5500 rpm
